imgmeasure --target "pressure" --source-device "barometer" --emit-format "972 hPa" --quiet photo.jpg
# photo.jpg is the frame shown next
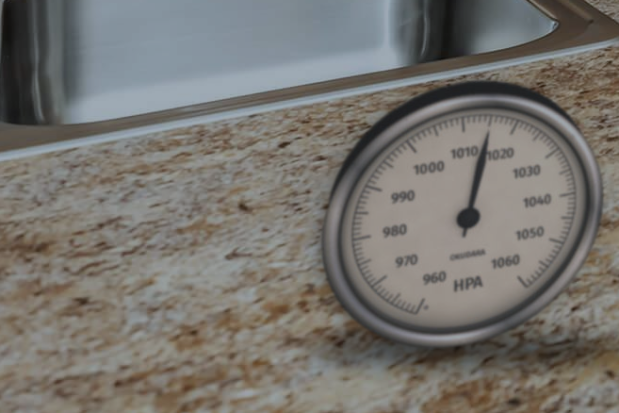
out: 1015 hPa
